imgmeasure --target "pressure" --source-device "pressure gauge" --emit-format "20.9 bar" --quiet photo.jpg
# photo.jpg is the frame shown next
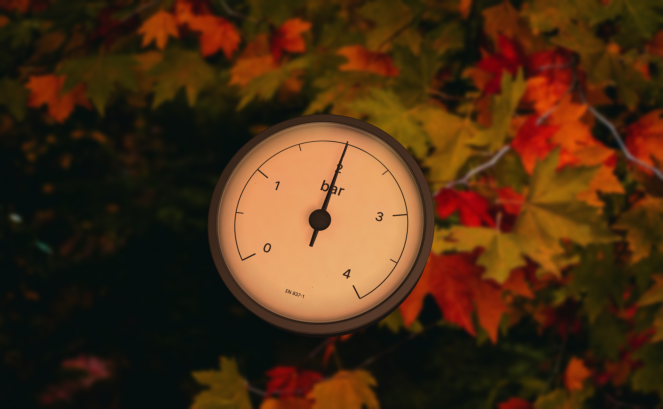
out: 2 bar
